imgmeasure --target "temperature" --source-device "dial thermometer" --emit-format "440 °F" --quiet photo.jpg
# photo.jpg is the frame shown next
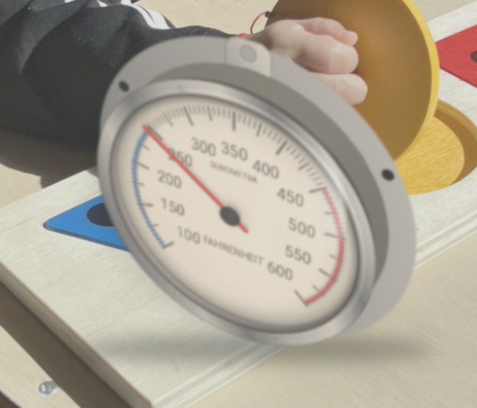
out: 250 °F
